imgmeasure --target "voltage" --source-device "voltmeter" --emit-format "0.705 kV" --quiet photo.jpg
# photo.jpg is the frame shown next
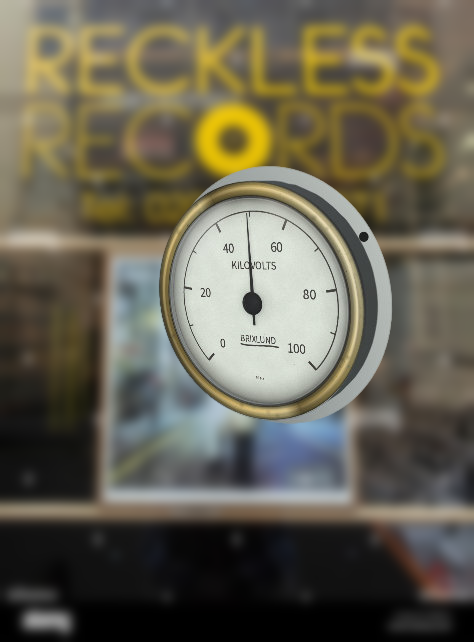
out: 50 kV
